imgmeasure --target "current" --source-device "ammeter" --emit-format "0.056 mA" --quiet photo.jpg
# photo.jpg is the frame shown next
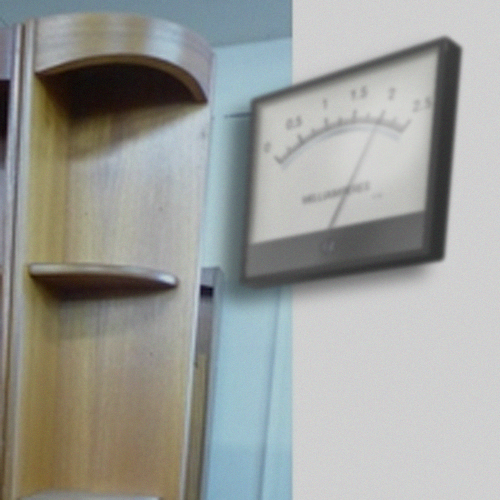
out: 2 mA
